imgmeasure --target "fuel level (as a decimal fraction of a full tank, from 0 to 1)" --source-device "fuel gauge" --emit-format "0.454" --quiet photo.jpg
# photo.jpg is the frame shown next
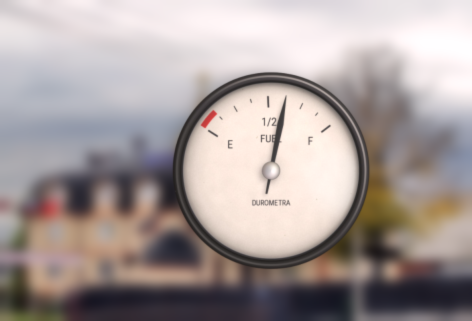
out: 0.625
